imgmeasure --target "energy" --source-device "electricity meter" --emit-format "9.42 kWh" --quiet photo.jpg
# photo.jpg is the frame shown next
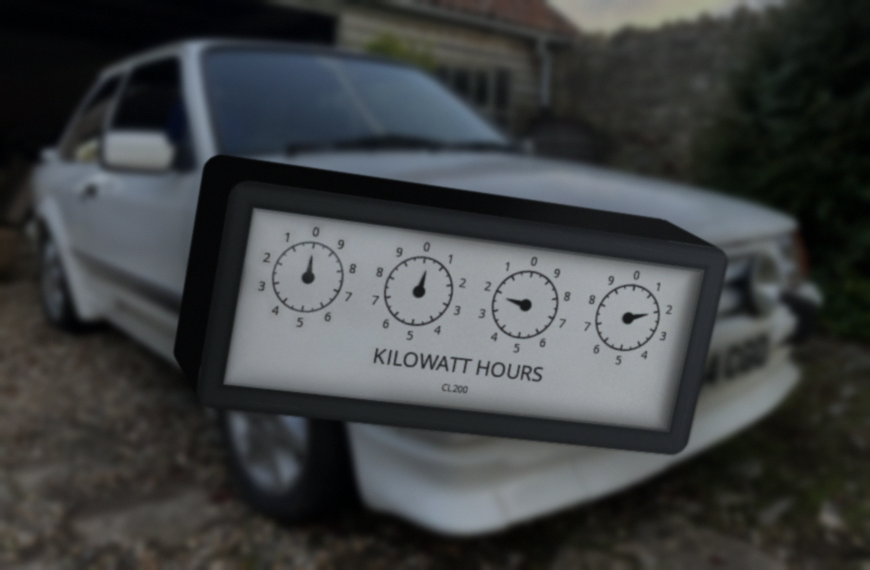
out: 22 kWh
